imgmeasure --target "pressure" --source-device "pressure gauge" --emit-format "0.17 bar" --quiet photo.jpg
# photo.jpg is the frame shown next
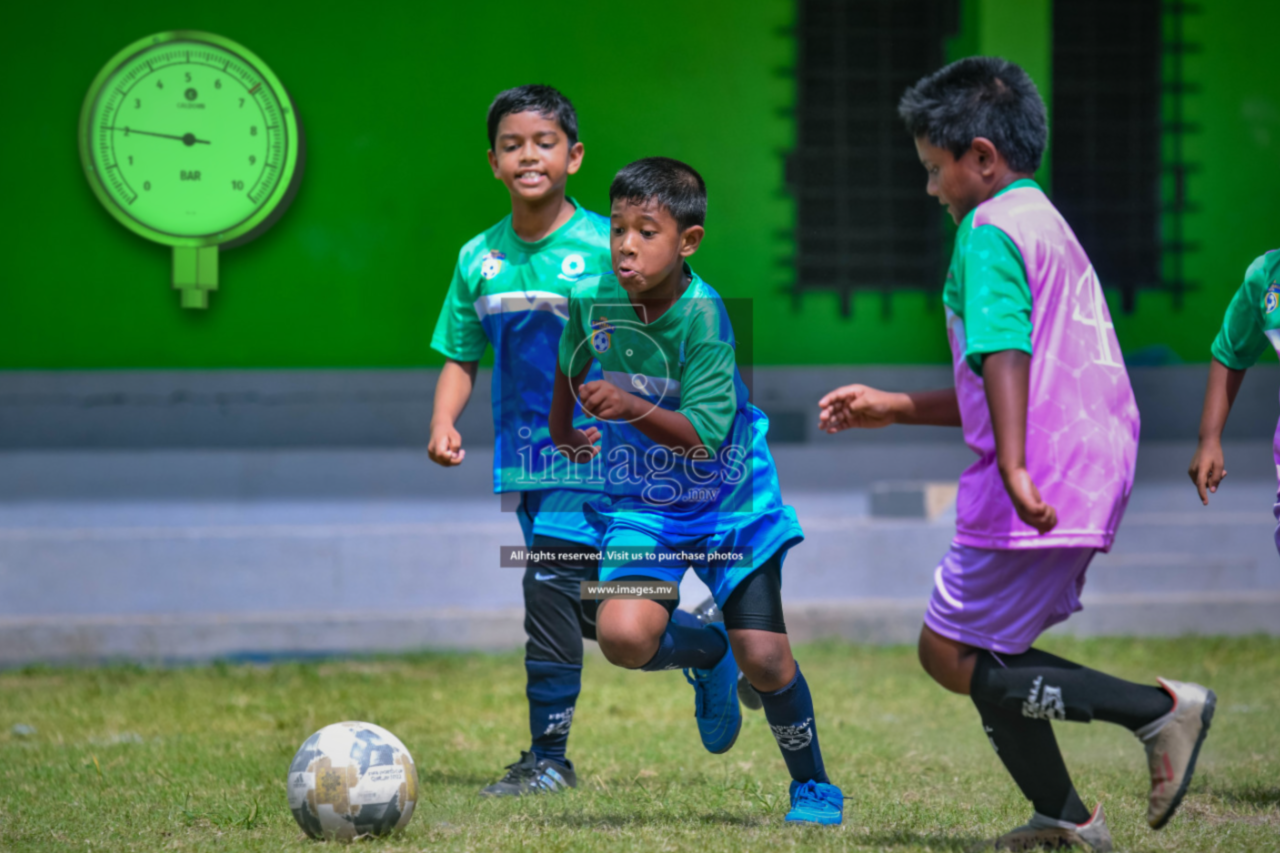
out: 2 bar
